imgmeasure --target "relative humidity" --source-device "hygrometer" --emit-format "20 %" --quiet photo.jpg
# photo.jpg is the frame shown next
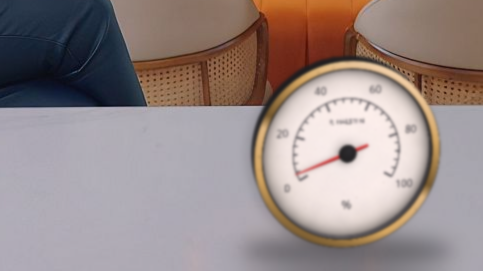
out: 4 %
